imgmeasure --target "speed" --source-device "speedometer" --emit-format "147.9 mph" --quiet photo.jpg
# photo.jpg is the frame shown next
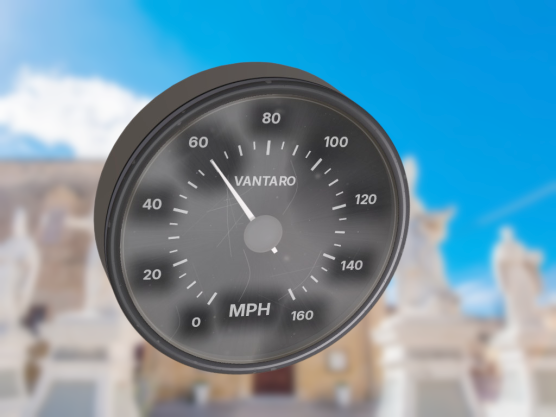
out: 60 mph
